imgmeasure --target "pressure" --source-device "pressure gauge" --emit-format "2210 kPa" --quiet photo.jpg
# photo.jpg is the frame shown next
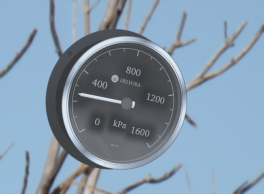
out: 250 kPa
